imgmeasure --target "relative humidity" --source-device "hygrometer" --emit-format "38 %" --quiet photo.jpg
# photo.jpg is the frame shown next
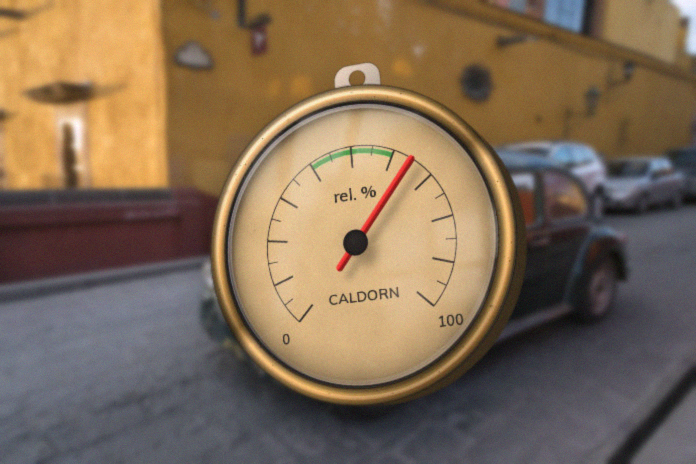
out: 65 %
